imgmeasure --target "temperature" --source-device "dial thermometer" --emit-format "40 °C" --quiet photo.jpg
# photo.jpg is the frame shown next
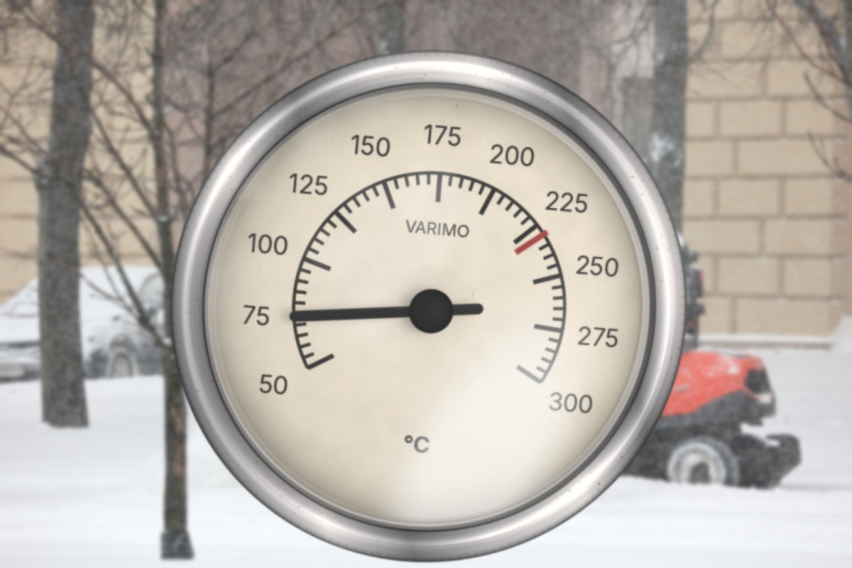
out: 75 °C
